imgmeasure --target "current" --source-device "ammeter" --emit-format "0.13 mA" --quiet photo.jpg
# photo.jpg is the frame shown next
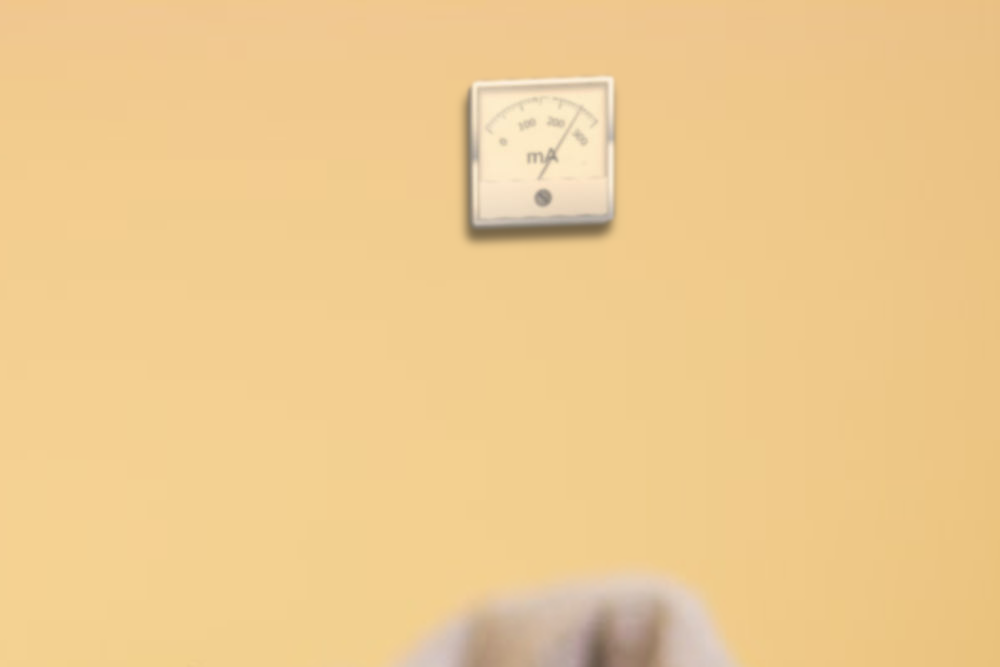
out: 250 mA
